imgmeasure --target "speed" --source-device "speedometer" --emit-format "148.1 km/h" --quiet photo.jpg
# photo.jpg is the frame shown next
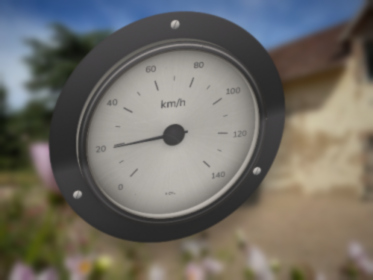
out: 20 km/h
